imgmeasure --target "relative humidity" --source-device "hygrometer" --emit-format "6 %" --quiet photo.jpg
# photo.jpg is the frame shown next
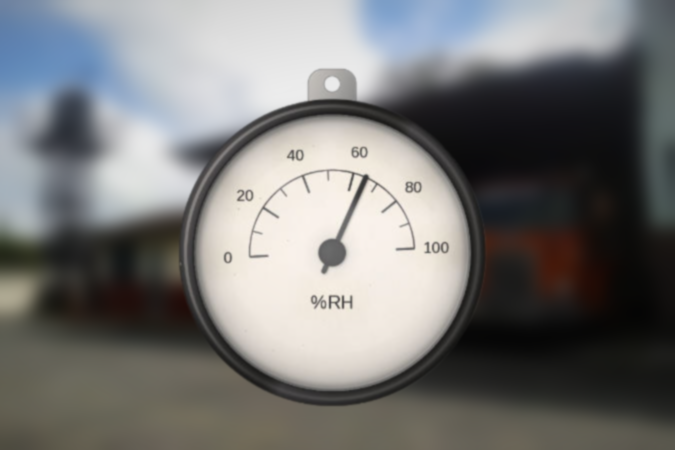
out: 65 %
